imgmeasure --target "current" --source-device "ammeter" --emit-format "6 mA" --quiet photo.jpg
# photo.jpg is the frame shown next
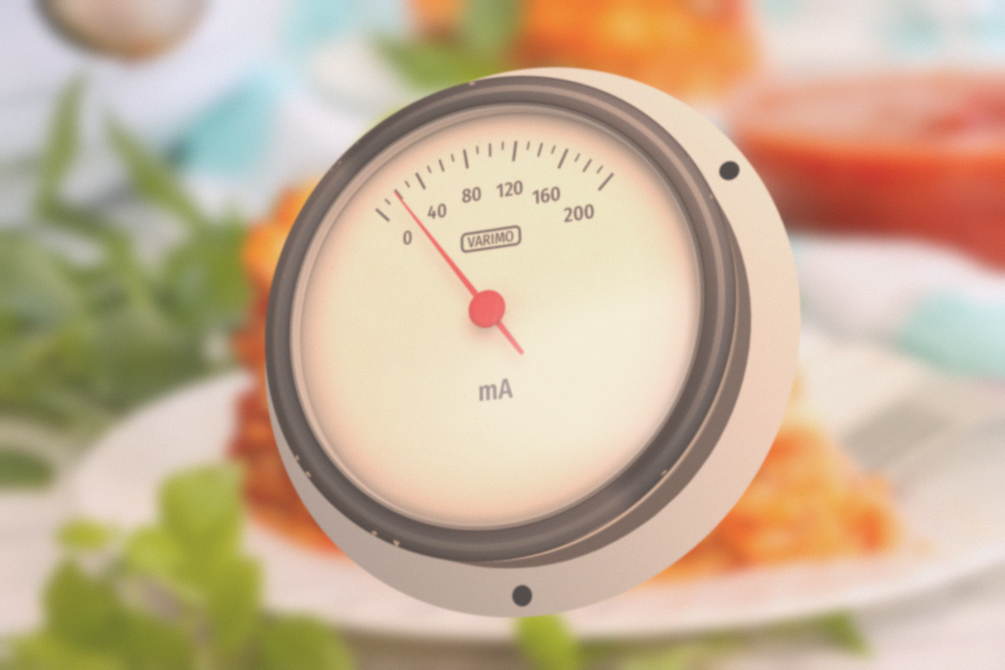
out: 20 mA
